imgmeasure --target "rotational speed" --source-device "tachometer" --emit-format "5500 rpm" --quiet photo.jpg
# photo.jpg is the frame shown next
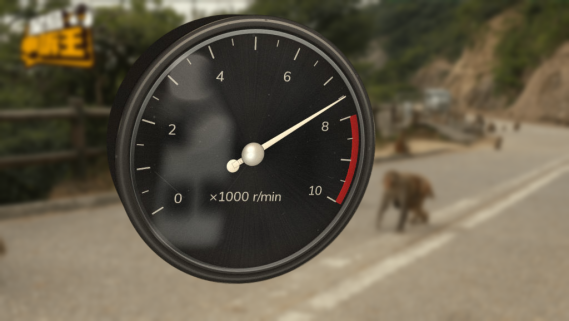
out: 7500 rpm
